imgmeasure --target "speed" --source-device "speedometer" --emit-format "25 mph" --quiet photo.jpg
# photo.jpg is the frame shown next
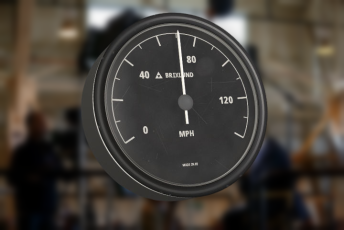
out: 70 mph
